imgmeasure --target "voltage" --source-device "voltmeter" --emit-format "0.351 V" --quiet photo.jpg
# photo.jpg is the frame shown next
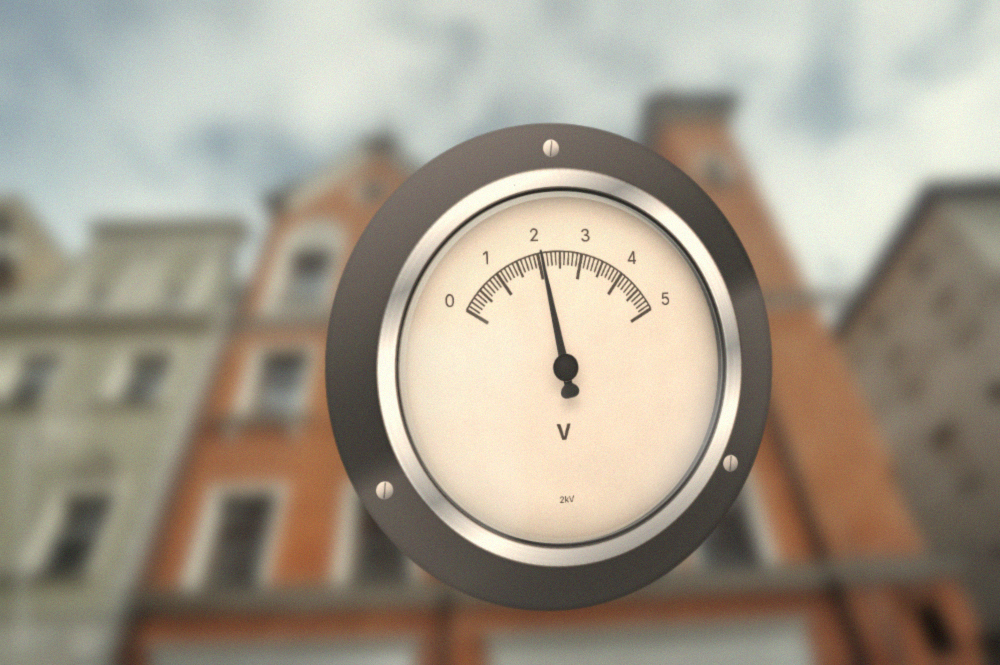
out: 2 V
